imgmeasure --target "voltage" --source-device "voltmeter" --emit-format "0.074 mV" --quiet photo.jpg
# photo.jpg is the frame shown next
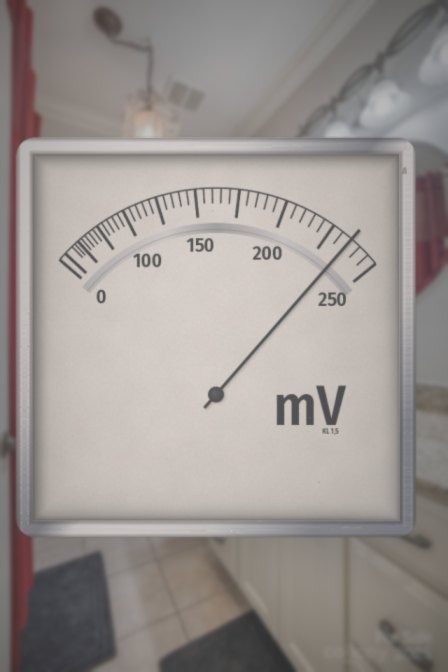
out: 235 mV
